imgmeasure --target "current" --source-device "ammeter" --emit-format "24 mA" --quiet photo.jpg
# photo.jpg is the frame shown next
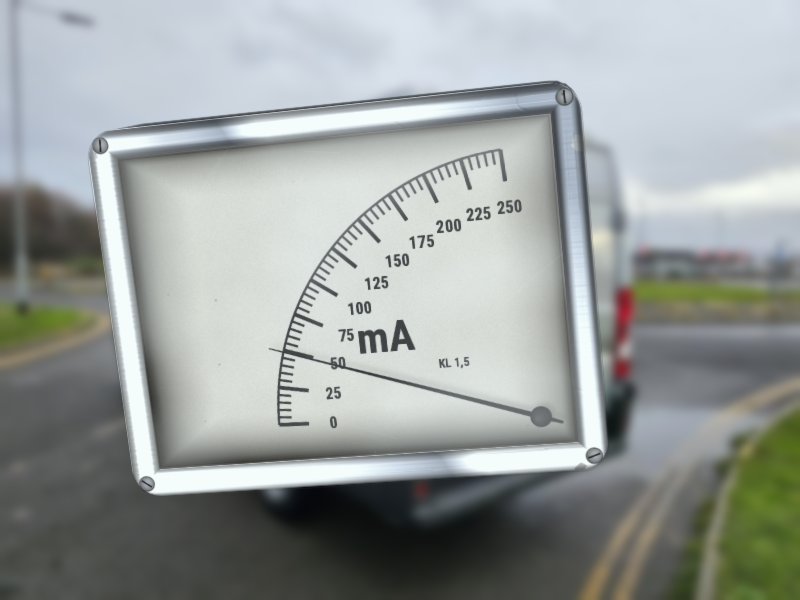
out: 50 mA
